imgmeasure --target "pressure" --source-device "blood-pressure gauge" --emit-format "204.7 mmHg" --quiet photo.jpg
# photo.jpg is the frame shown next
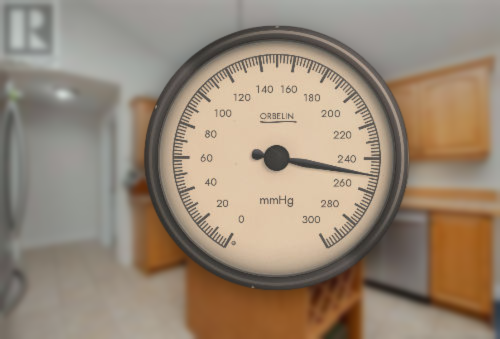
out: 250 mmHg
